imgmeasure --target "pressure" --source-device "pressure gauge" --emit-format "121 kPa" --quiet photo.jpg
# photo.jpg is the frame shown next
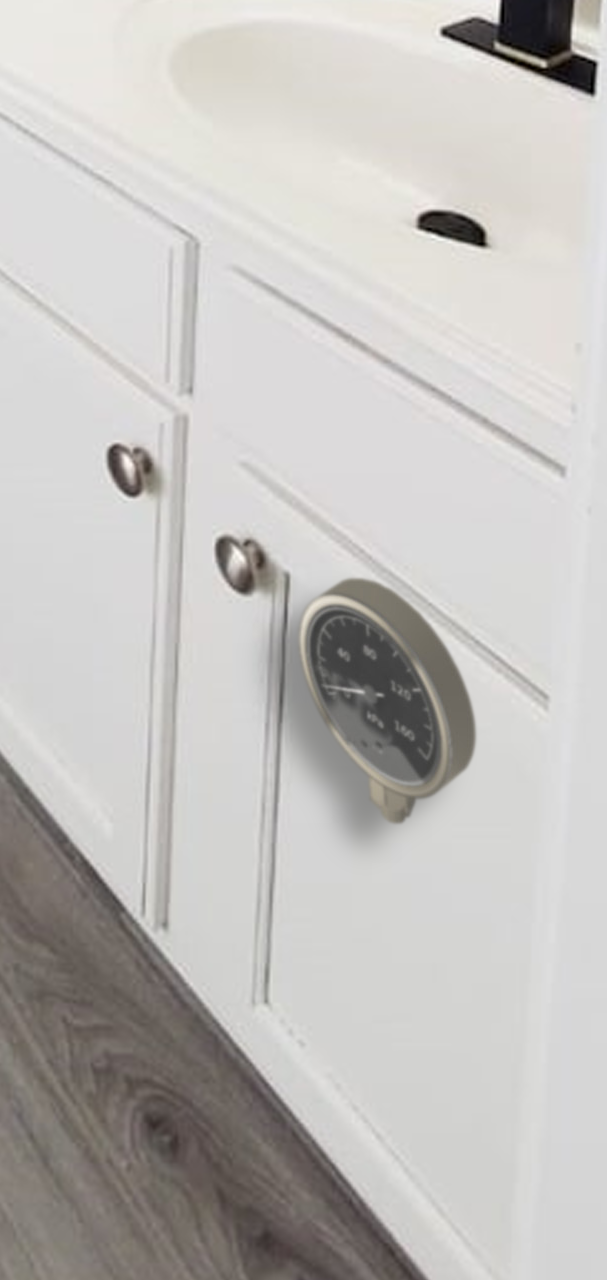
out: 5 kPa
